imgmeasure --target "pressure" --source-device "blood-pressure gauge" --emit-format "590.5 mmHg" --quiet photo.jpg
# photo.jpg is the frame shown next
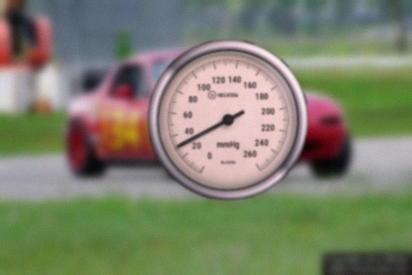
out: 30 mmHg
